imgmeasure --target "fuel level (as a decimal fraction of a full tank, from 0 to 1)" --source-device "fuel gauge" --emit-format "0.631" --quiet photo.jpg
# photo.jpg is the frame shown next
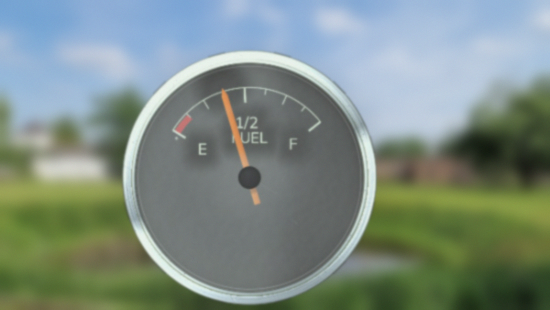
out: 0.375
